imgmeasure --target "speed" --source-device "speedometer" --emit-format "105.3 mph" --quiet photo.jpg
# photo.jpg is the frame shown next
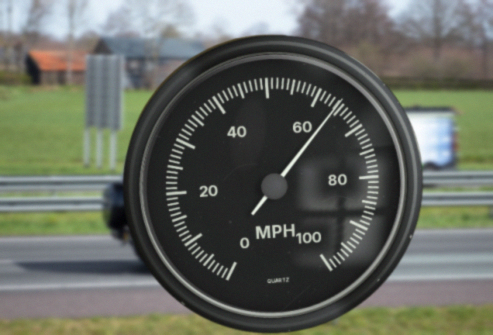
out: 64 mph
